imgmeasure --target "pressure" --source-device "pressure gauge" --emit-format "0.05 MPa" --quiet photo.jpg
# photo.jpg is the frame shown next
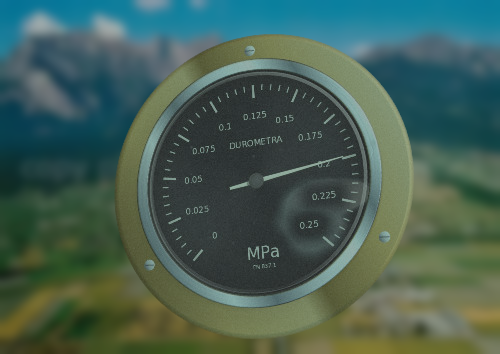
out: 0.2 MPa
